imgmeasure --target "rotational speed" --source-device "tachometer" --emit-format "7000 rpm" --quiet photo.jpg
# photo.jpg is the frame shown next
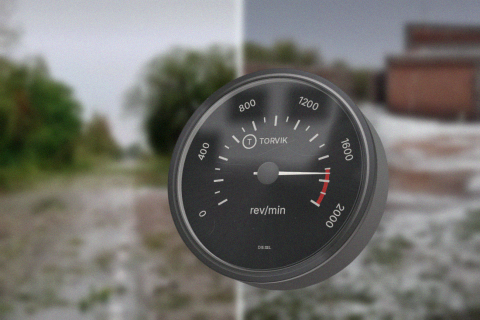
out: 1750 rpm
